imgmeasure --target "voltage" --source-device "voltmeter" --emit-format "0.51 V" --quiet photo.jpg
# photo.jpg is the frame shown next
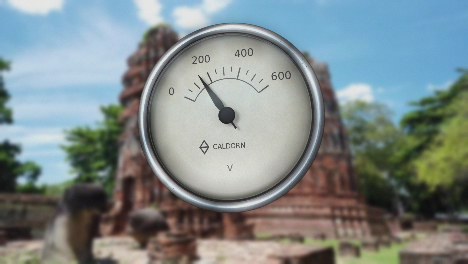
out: 150 V
